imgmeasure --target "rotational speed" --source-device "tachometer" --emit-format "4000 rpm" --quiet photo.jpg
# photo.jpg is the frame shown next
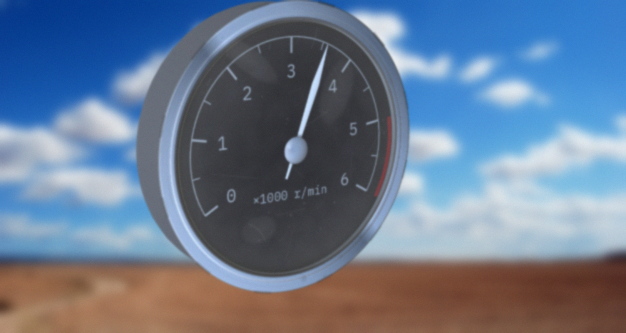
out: 3500 rpm
